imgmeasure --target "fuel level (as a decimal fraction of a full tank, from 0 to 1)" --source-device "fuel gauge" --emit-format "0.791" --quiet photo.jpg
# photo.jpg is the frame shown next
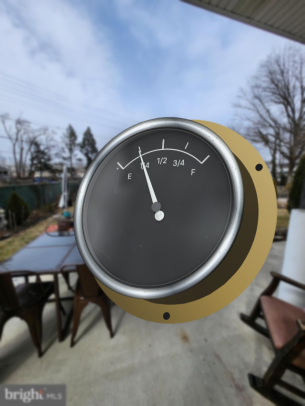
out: 0.25
